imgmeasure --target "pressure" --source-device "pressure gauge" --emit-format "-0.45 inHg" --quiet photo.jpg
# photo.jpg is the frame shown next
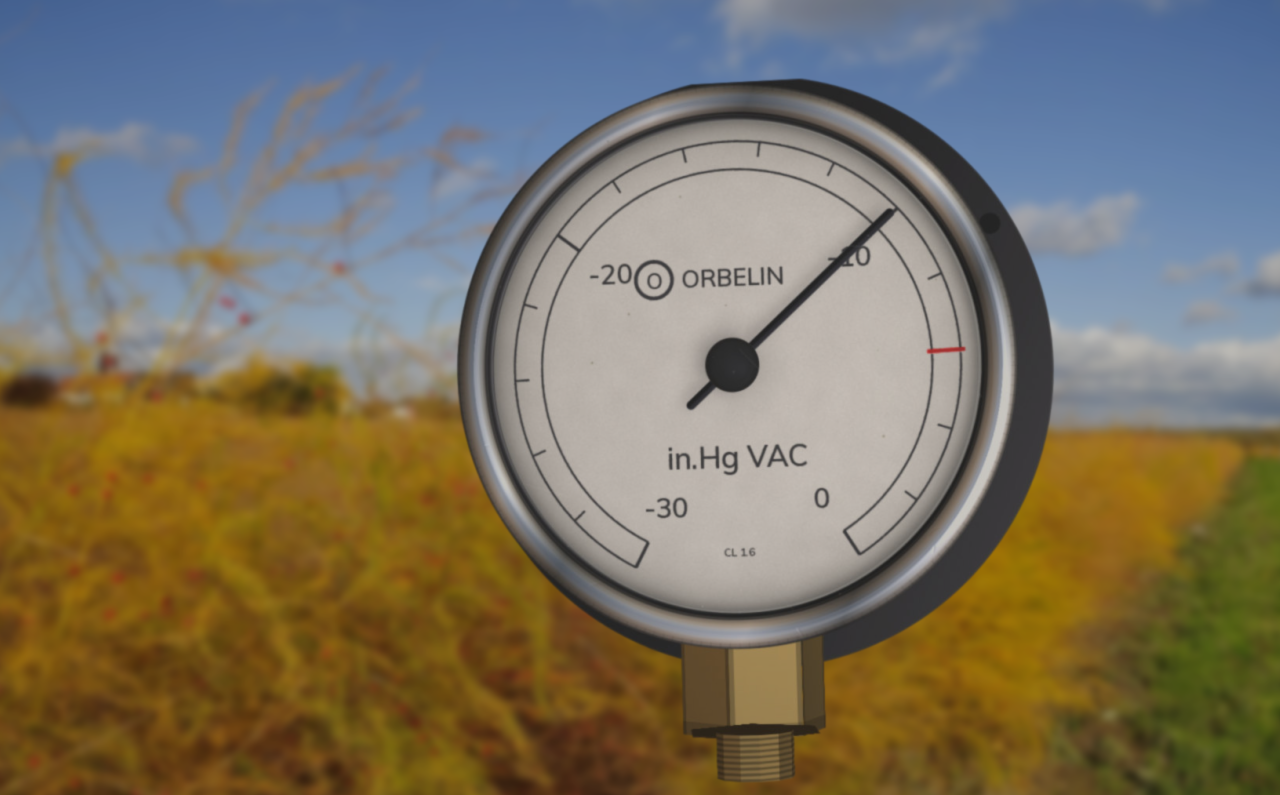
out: -10 inHg
